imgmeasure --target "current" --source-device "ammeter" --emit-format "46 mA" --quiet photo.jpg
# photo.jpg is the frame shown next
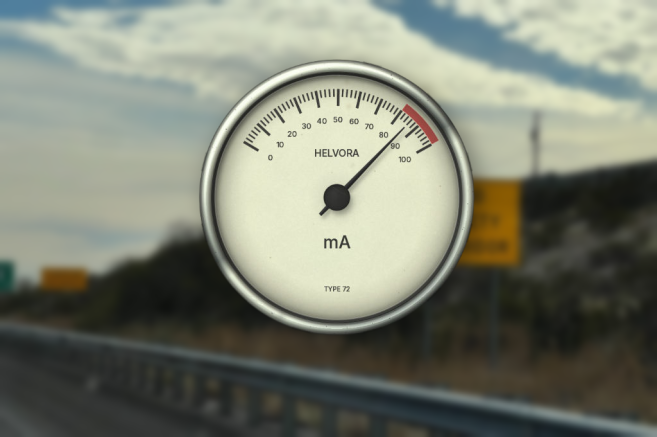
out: 86 mA
